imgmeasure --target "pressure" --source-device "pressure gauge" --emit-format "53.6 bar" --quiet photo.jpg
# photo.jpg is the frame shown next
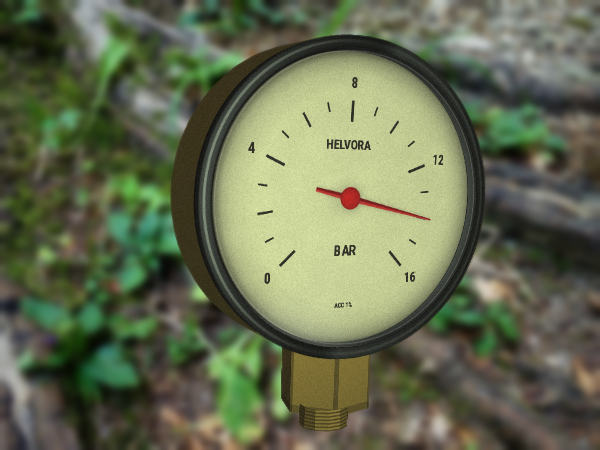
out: 14 bar
